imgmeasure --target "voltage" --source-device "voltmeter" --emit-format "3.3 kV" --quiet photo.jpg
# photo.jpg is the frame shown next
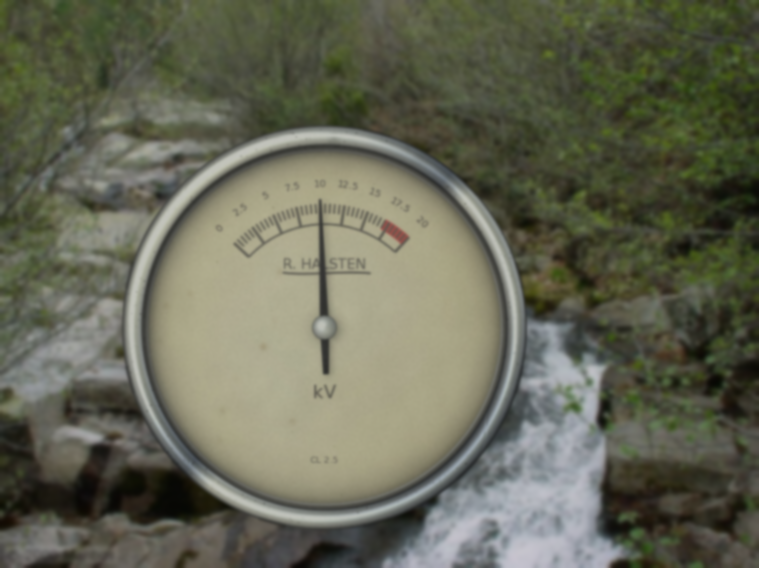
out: 10 kV
